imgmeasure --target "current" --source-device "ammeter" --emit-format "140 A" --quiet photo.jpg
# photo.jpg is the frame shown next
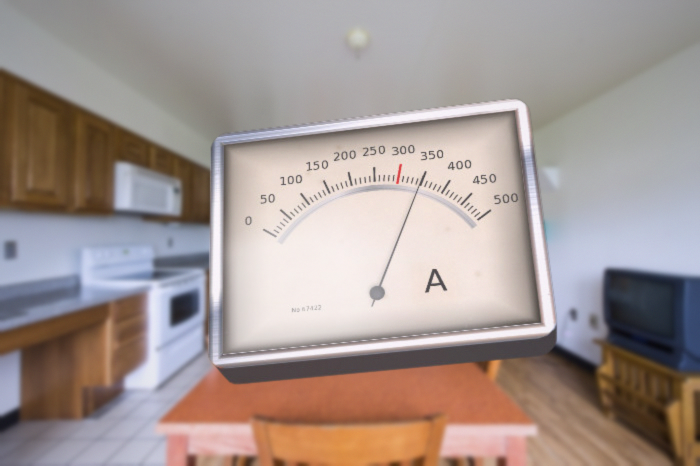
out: 350 A
